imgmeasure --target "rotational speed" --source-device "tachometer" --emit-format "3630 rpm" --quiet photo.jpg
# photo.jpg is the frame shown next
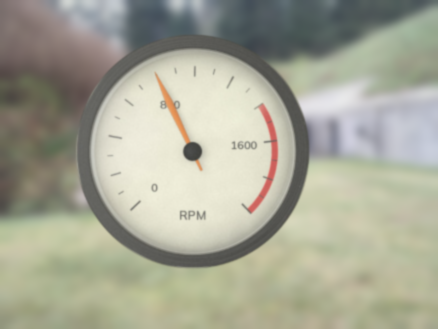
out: 800 rpm
